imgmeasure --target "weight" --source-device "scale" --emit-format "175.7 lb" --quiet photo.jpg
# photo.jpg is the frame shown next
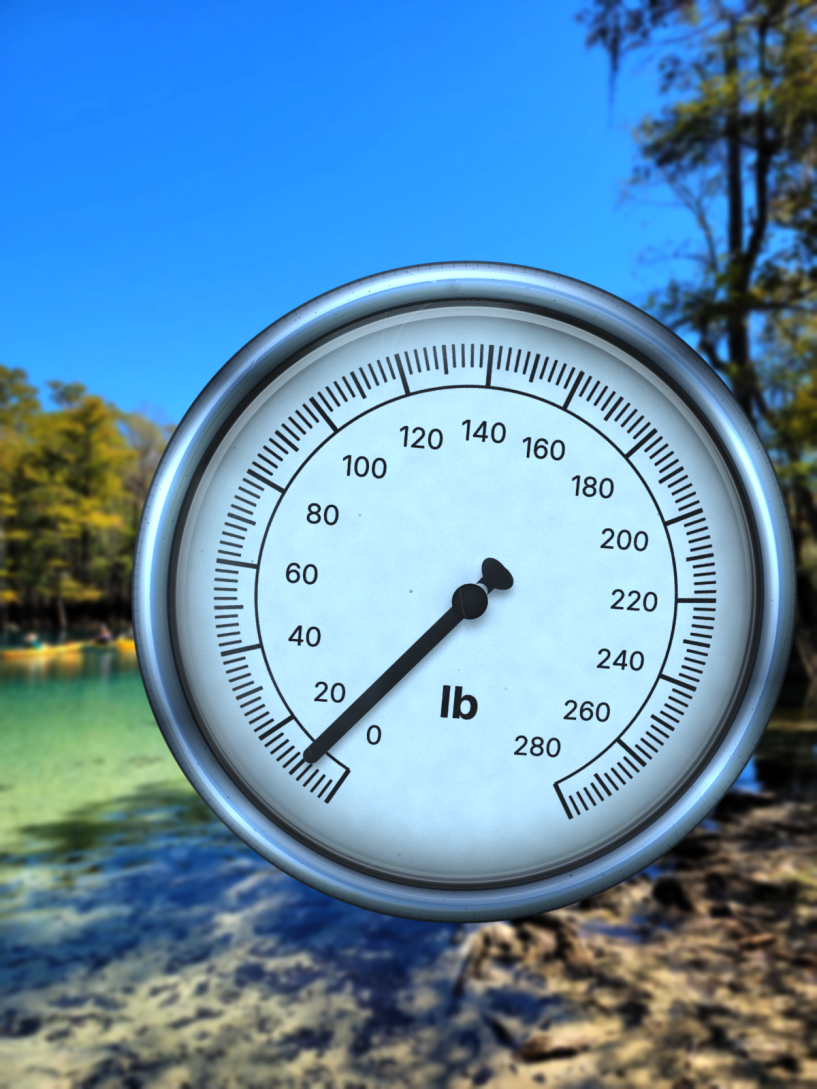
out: 10 lb
